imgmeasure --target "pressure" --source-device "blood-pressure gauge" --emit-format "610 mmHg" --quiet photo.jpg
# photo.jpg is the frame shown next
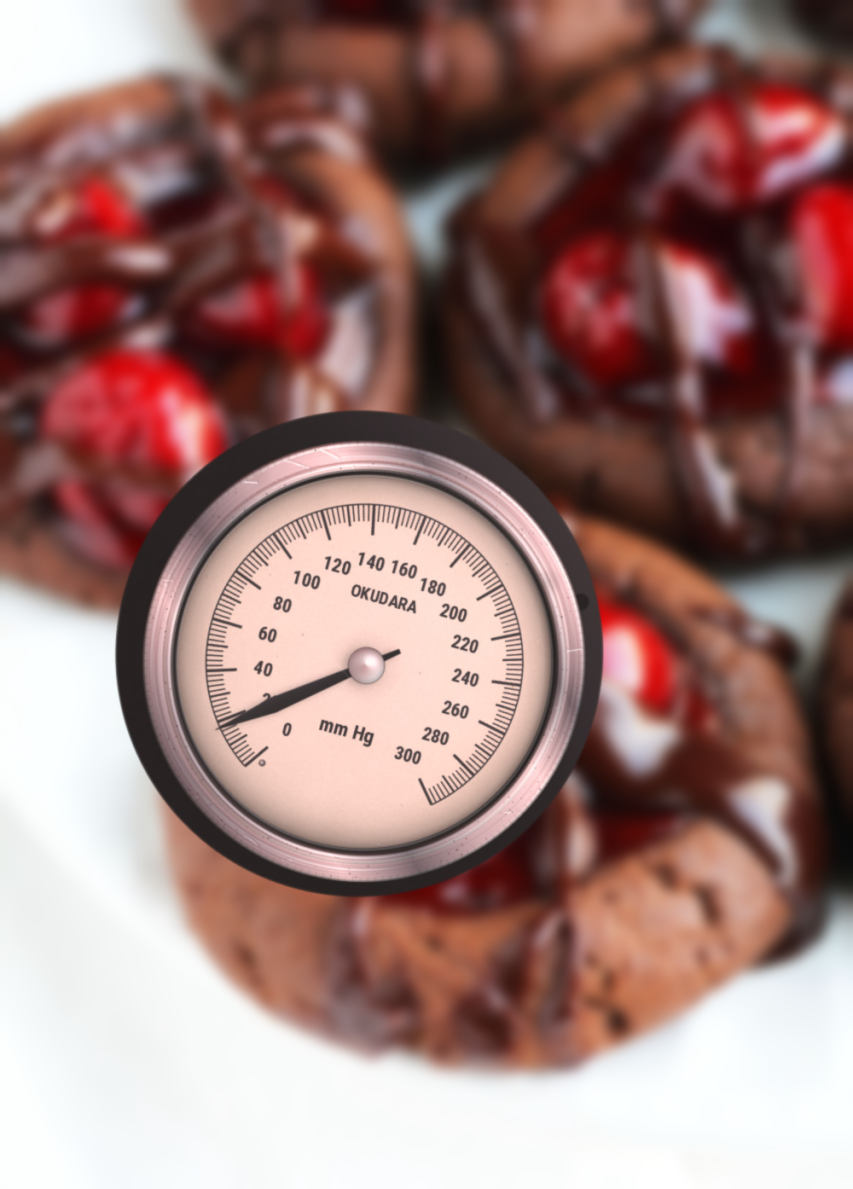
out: 18 mmHg
